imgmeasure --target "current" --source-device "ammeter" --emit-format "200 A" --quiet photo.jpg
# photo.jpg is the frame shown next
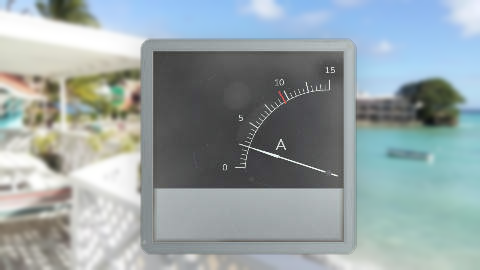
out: 2.5 A
